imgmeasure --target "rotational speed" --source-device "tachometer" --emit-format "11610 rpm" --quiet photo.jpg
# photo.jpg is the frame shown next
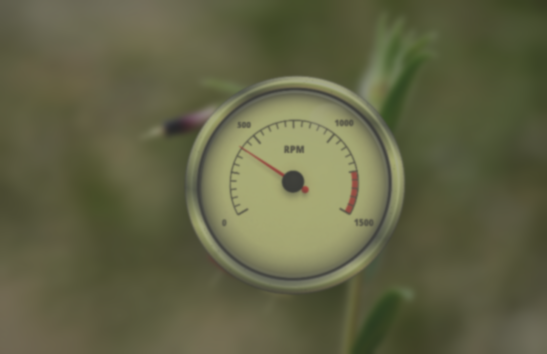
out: 400 rpm
